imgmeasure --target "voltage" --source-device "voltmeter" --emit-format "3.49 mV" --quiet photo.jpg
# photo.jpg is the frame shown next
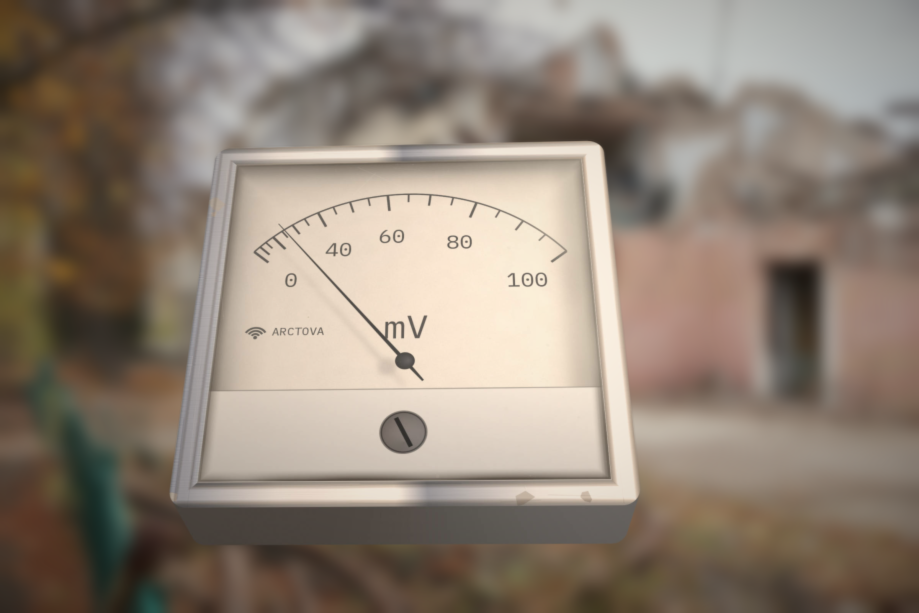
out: 25 mV
